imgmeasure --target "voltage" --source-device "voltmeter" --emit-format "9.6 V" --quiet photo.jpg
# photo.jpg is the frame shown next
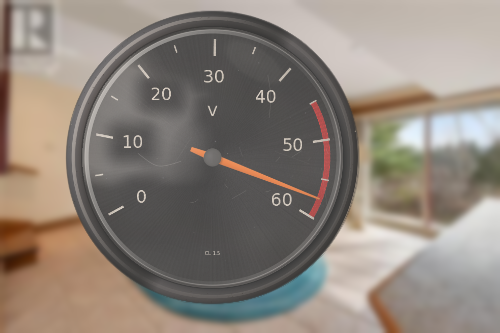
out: 57.5 V
